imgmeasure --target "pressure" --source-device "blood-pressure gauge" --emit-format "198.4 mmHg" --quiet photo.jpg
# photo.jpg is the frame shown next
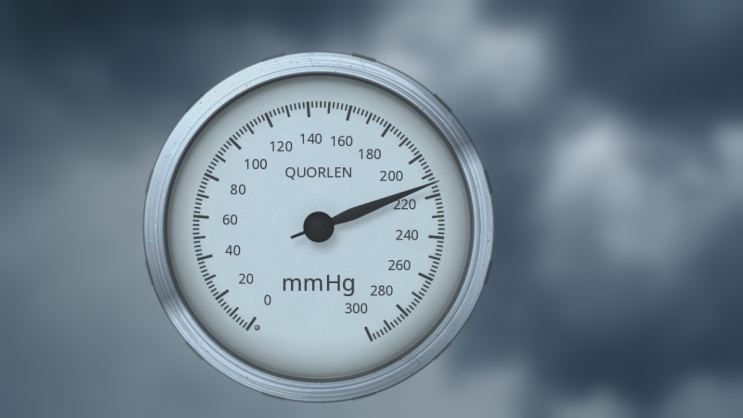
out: 214 mmHg
